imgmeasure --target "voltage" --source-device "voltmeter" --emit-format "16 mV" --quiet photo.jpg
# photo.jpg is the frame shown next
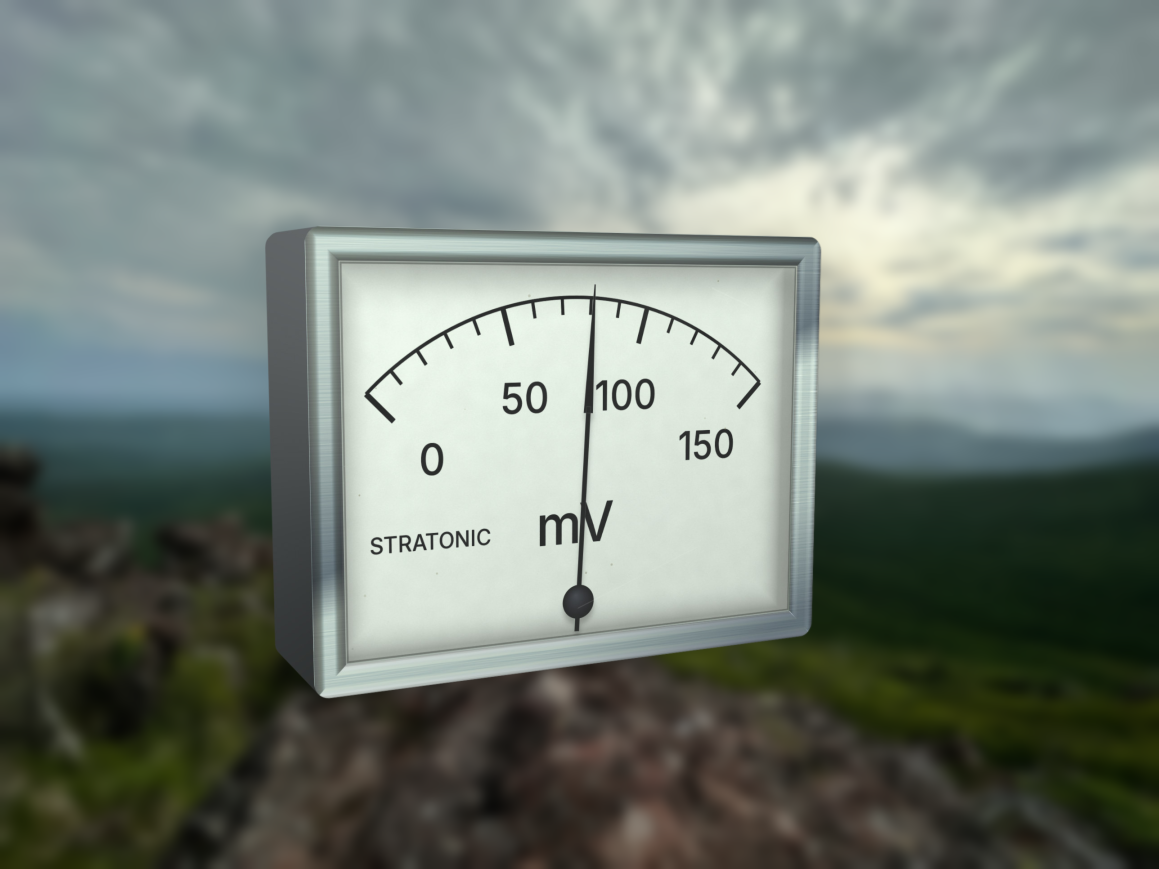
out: 80 mV
